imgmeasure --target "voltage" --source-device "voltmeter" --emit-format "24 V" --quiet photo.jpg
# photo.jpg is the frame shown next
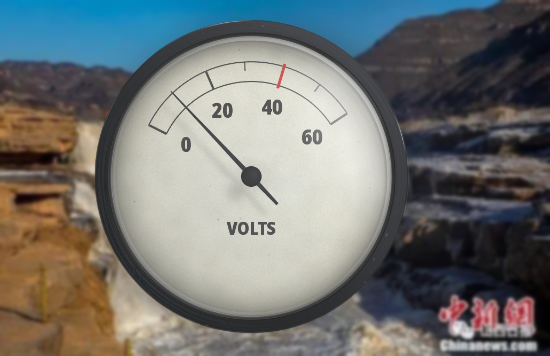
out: 10 V
